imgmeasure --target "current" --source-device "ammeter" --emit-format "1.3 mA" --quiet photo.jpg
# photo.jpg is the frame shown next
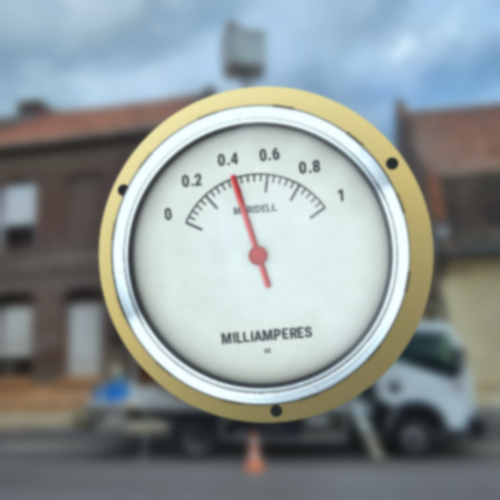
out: 0.4 mA
